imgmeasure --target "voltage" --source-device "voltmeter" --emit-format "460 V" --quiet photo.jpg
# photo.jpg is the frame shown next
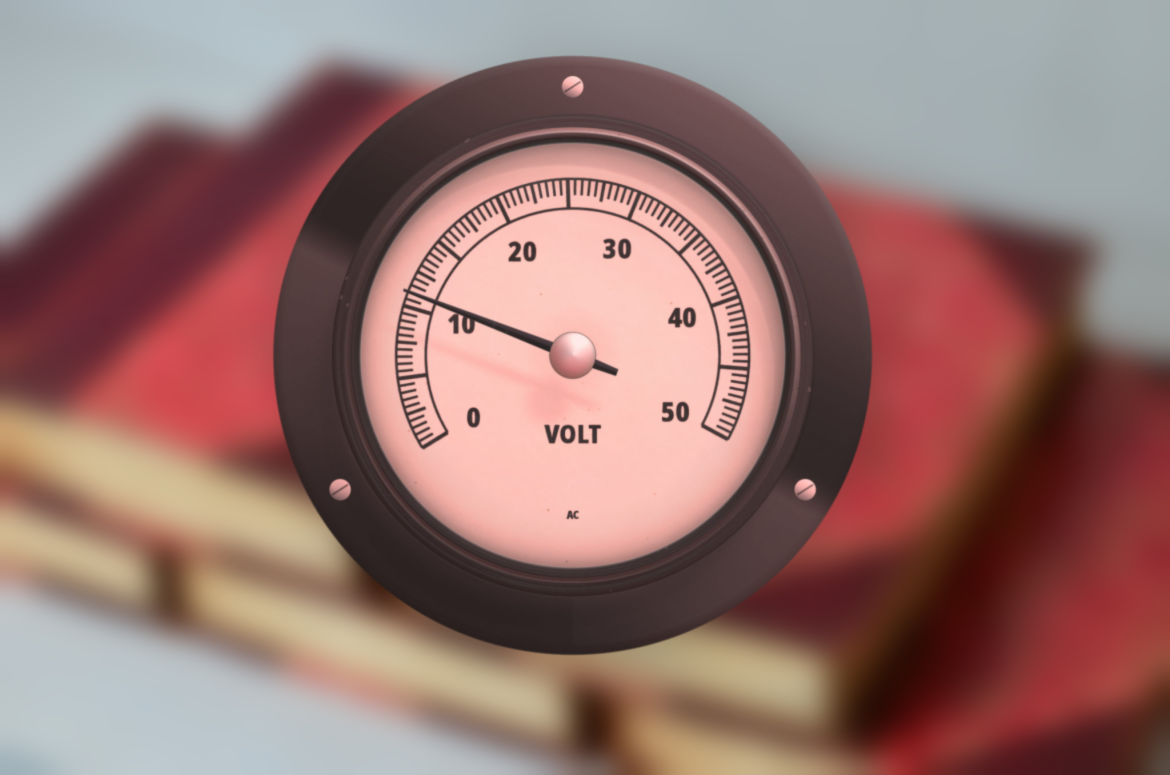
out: 11 V
